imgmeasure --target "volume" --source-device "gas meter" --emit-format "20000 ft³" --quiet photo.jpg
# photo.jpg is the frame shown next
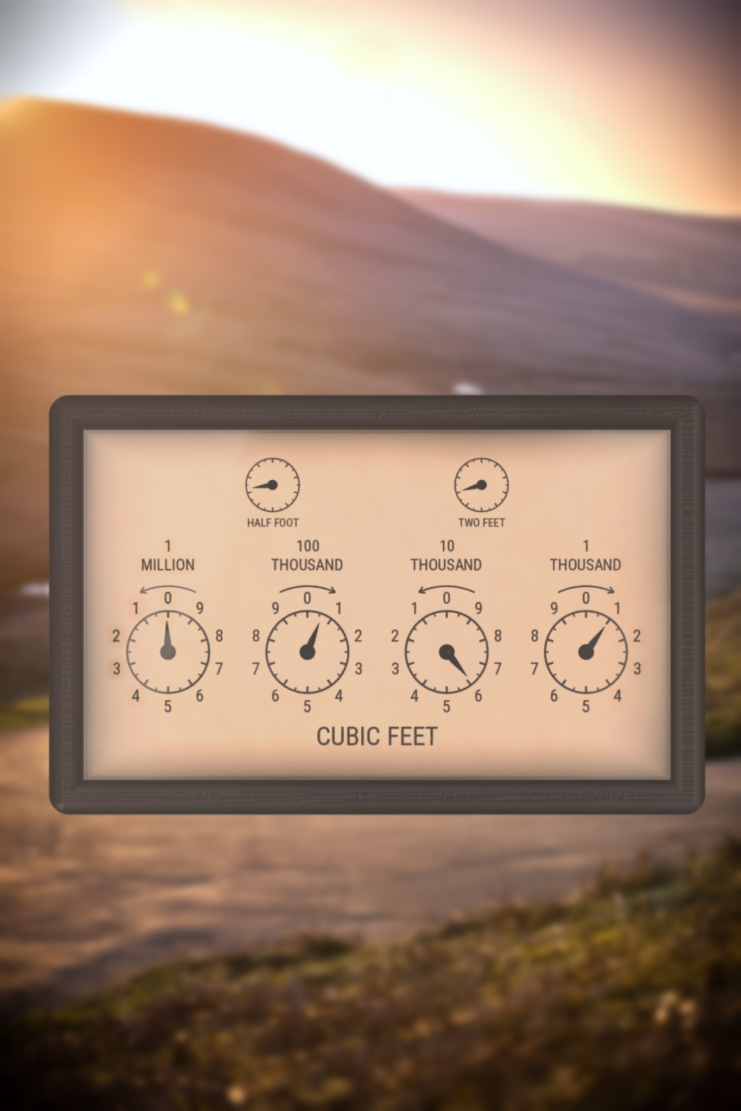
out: 6100 ft³
